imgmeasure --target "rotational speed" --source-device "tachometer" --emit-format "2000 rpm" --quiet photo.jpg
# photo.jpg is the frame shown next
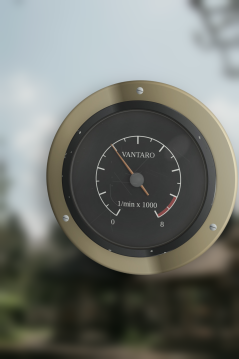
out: 3000 rpm
